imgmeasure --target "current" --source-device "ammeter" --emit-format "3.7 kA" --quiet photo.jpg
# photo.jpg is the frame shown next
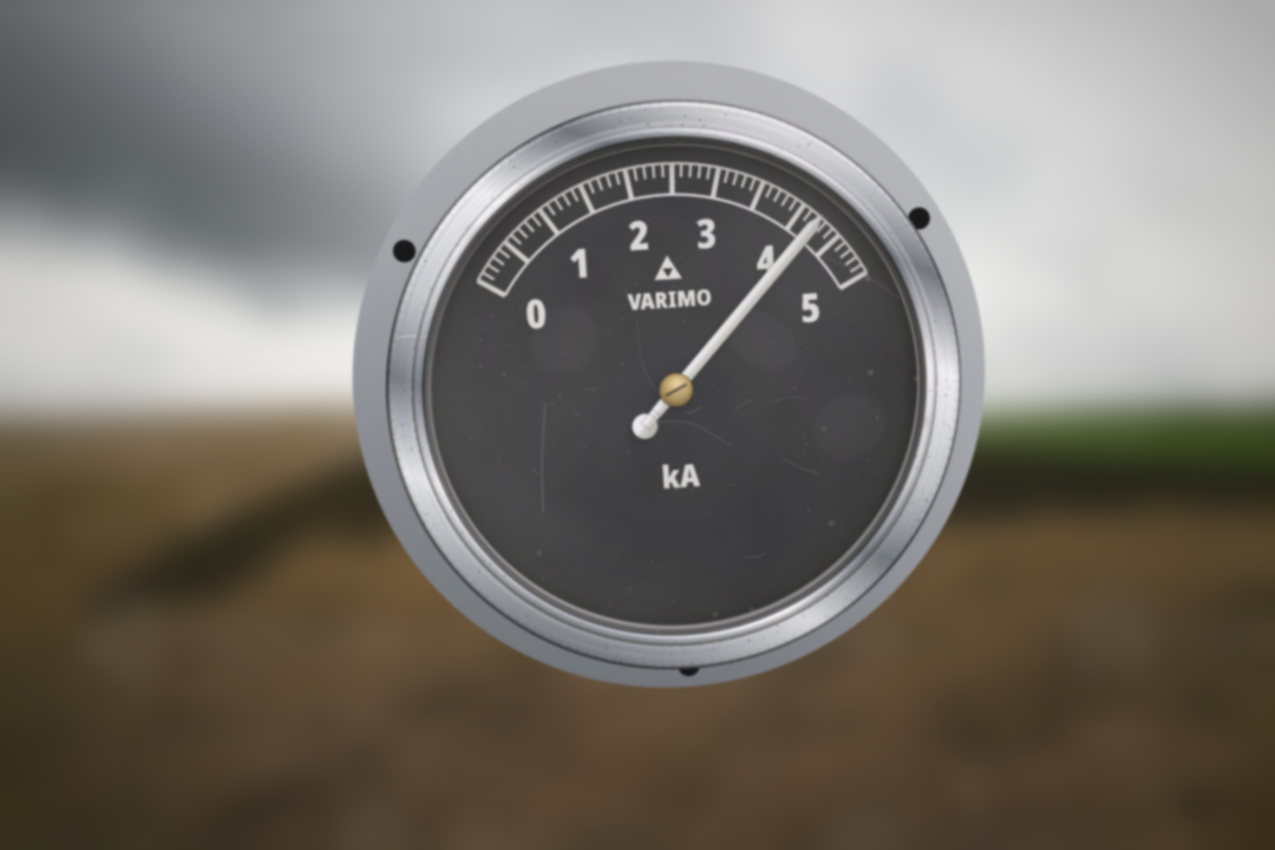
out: 4.2 kA
